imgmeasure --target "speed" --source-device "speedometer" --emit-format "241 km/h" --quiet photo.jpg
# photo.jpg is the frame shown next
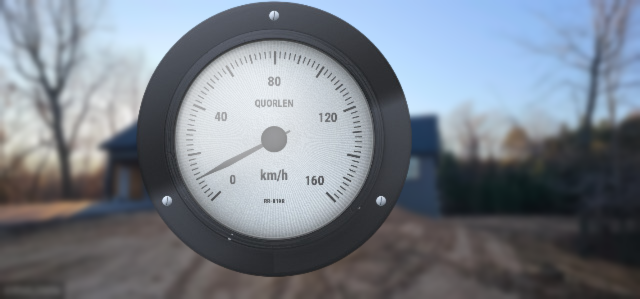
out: 10 km/h
